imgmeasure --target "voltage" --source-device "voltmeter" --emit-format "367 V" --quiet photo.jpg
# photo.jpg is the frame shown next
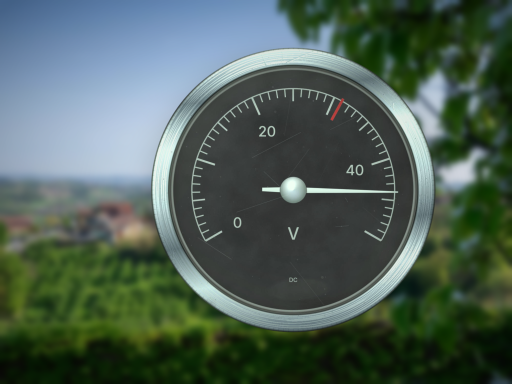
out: 44 V
